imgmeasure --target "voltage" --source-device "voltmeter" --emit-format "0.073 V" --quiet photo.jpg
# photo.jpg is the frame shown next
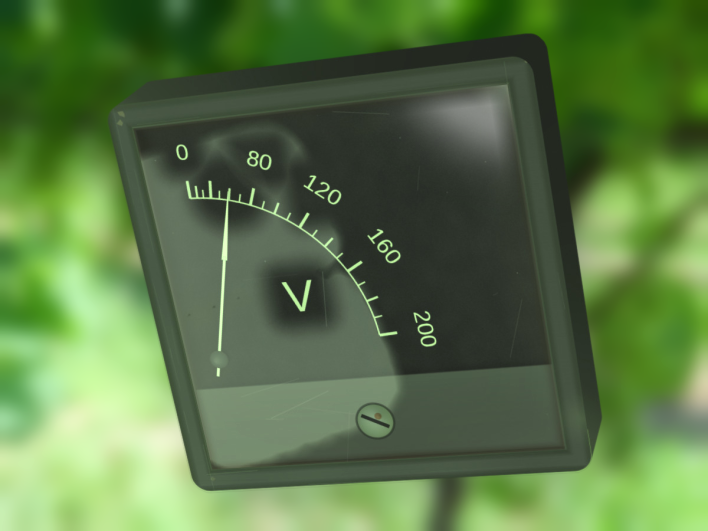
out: 60 V
